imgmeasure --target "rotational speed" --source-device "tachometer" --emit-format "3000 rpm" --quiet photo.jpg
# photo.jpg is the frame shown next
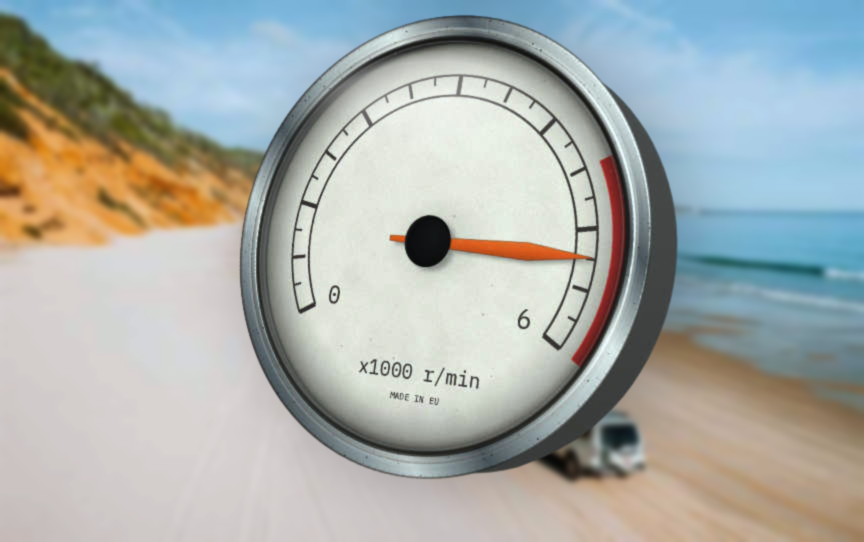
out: 5250 rpm
